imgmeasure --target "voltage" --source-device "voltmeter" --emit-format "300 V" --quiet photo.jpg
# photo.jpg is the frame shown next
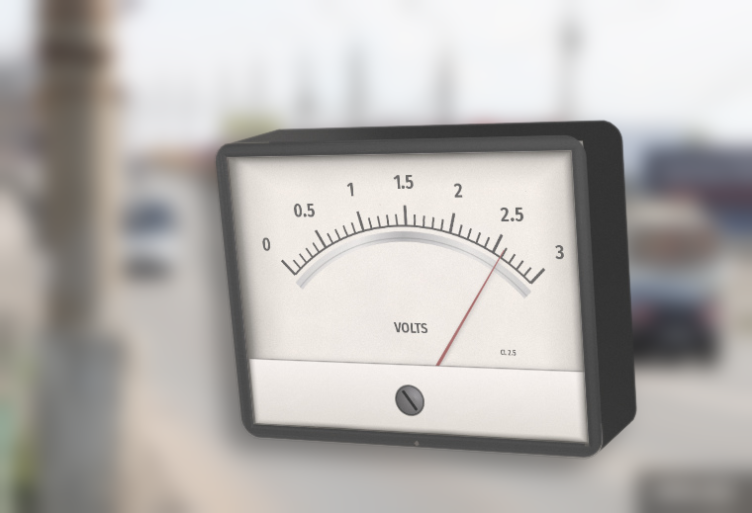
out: 2.6 V
